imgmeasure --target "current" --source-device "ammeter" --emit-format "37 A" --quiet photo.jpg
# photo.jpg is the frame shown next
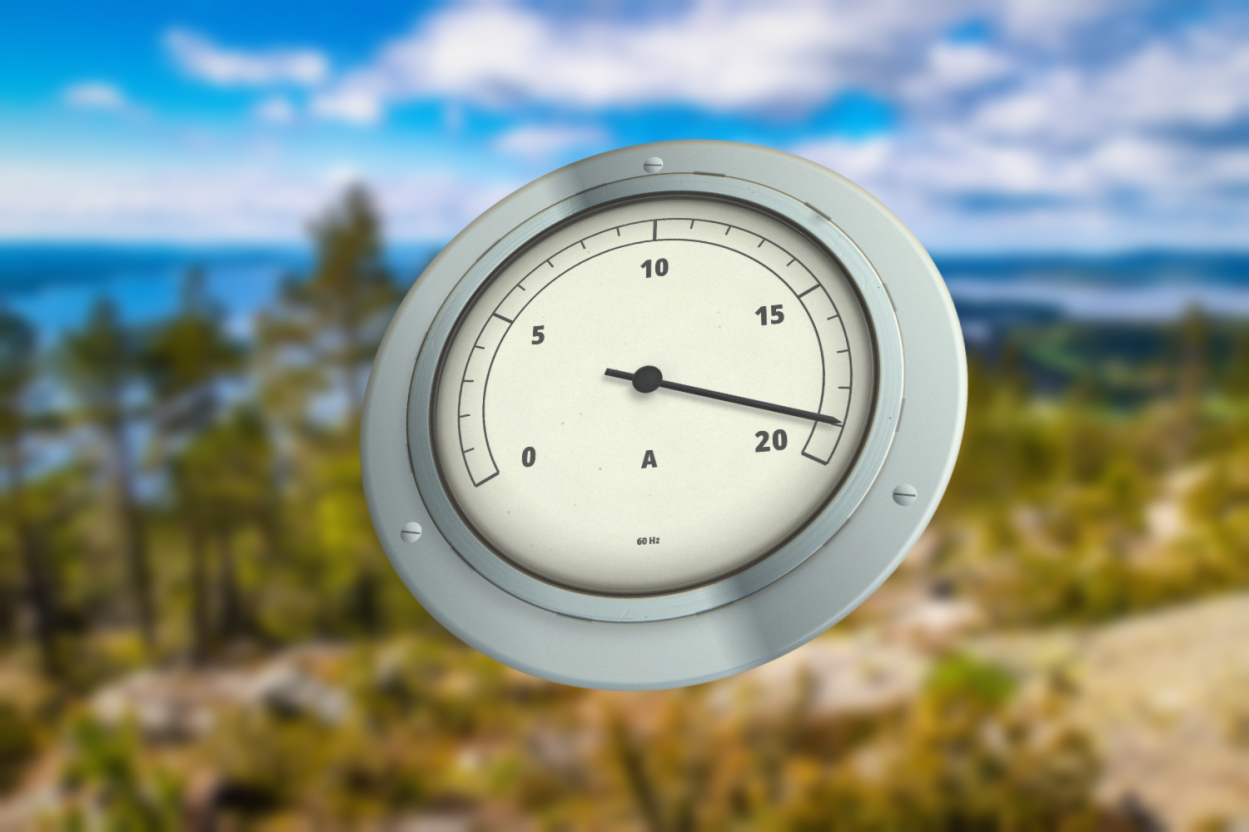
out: 19 A
